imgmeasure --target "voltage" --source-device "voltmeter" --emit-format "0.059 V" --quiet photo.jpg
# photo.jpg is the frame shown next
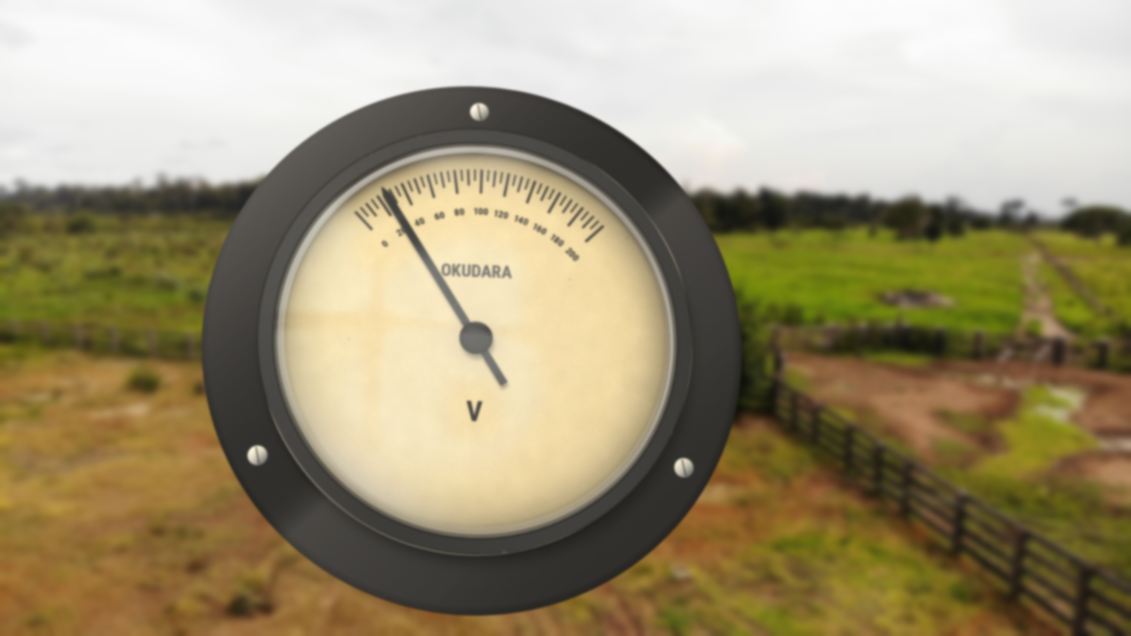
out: 25 V
